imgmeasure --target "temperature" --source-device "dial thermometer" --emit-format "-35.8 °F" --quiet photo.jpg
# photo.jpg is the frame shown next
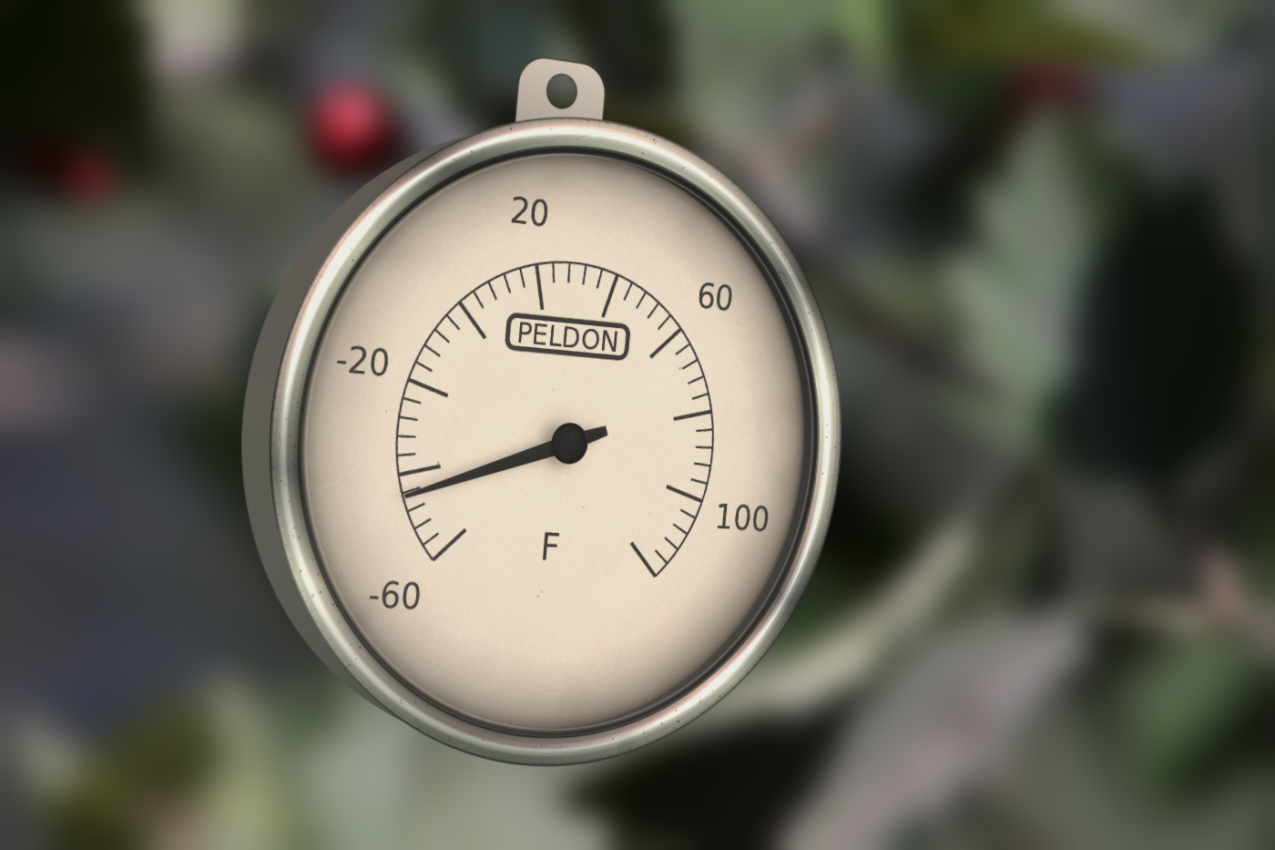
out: -44 °F
